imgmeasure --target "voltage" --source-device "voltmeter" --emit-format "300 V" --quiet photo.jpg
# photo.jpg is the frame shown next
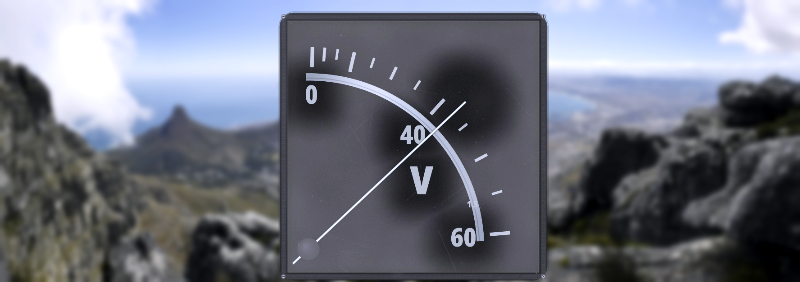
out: 42.5 V
